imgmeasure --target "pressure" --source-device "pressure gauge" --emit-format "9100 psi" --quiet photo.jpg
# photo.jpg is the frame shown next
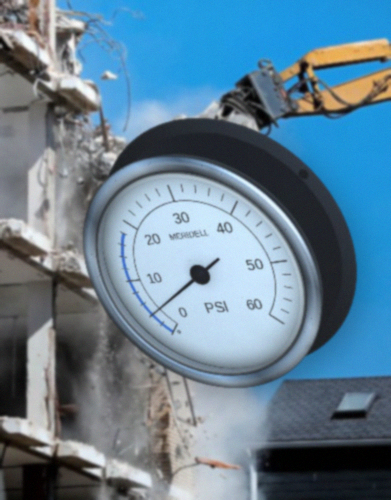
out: 4 psi
